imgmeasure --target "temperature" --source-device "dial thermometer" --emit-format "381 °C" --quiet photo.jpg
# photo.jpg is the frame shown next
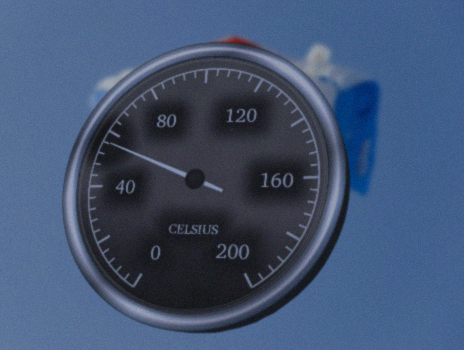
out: 56 °C
